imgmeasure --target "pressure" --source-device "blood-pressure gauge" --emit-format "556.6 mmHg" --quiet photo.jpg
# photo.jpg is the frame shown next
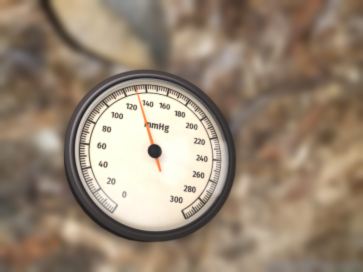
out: 130 mmHg
